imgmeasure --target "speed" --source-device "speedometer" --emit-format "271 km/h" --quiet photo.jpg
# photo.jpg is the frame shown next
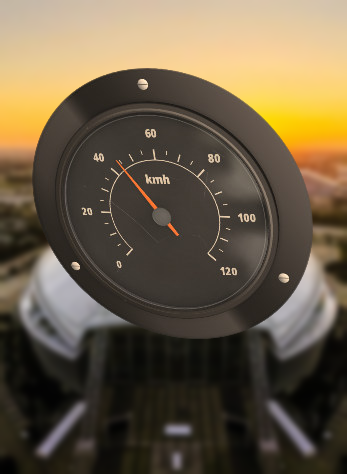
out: 45 km/h
